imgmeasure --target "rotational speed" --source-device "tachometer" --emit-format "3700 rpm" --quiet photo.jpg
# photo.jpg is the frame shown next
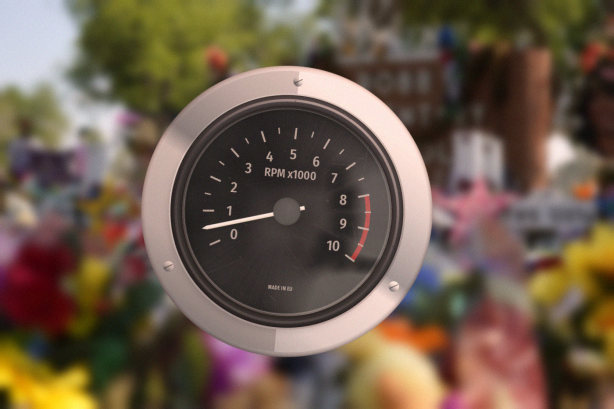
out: 500 rpm
